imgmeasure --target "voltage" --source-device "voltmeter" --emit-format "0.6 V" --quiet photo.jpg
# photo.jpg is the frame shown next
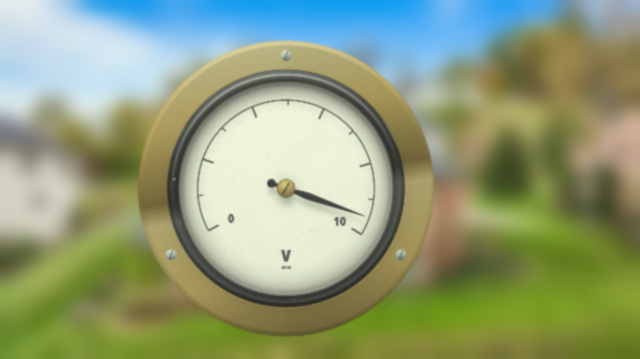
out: 9.5 V
